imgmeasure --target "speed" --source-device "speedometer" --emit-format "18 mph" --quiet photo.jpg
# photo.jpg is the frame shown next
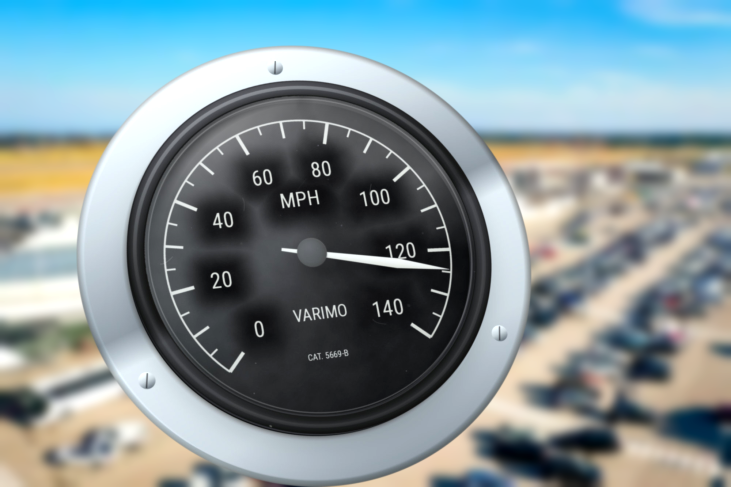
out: 125 mph
